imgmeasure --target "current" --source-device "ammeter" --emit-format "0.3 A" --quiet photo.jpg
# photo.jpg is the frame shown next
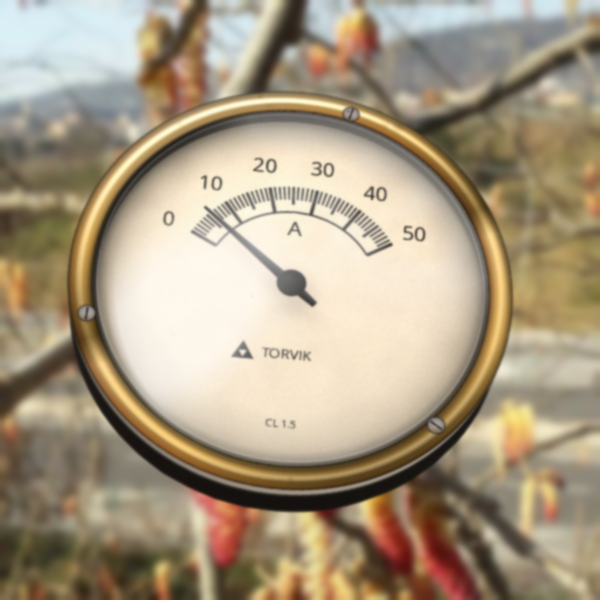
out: 5 A
